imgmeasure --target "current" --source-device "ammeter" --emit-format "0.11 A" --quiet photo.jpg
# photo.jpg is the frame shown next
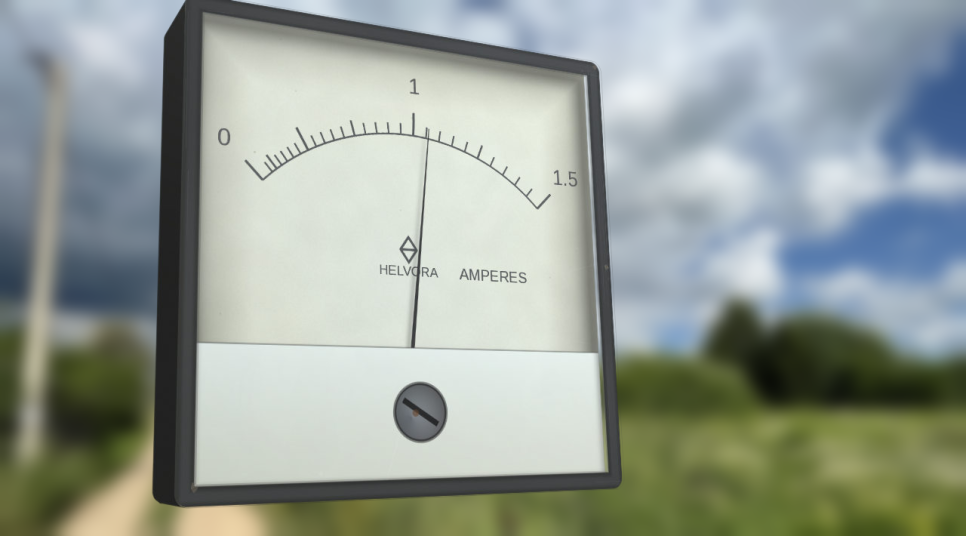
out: 1.05 A
